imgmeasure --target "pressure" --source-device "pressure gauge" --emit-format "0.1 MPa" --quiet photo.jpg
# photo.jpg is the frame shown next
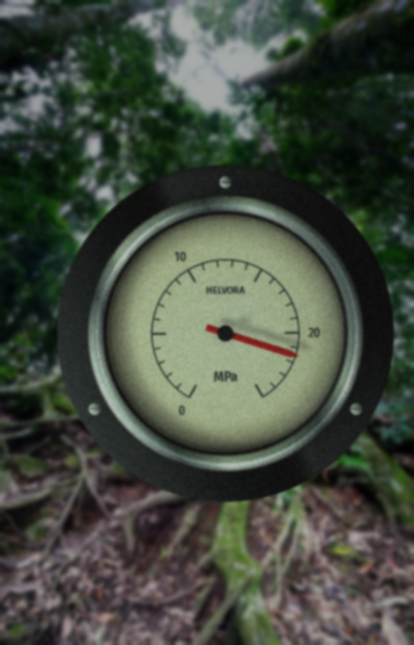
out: 21.5 MPa
